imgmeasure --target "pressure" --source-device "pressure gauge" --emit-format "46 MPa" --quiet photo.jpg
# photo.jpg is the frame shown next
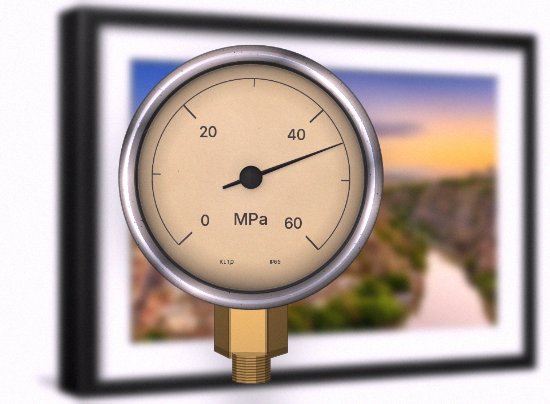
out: 45 MPa
